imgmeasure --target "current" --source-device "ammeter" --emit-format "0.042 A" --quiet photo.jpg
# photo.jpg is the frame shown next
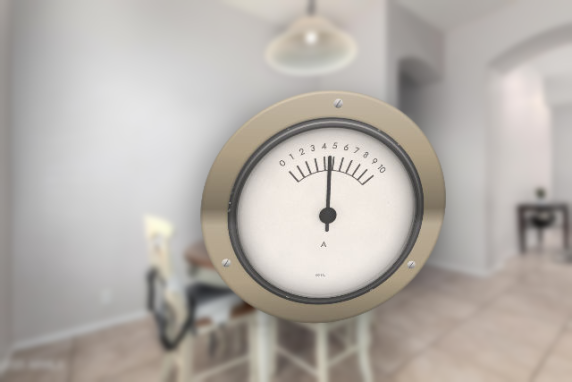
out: 4.5 A
